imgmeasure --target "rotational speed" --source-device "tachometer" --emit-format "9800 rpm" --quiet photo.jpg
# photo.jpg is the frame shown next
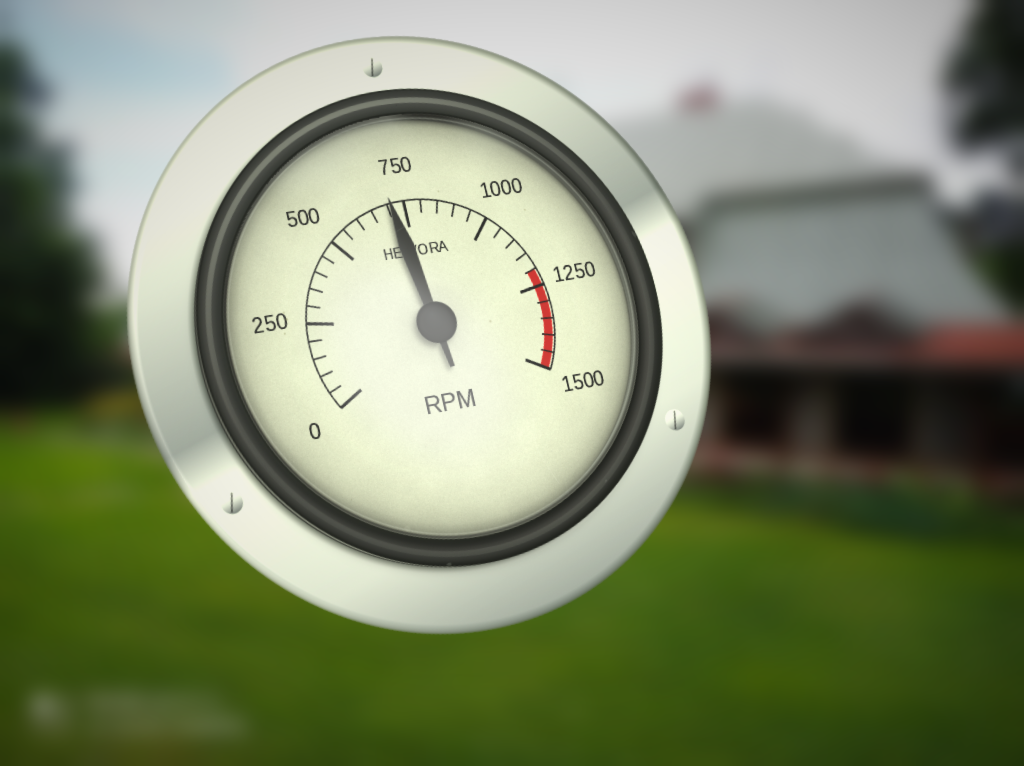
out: 700 rpm
